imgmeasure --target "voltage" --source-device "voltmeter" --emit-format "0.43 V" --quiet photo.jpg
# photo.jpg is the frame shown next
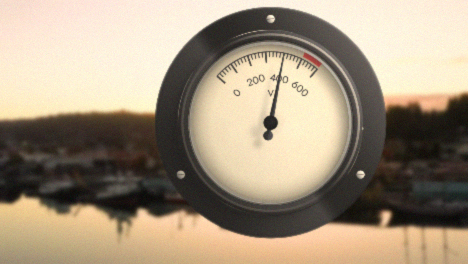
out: 400 V
